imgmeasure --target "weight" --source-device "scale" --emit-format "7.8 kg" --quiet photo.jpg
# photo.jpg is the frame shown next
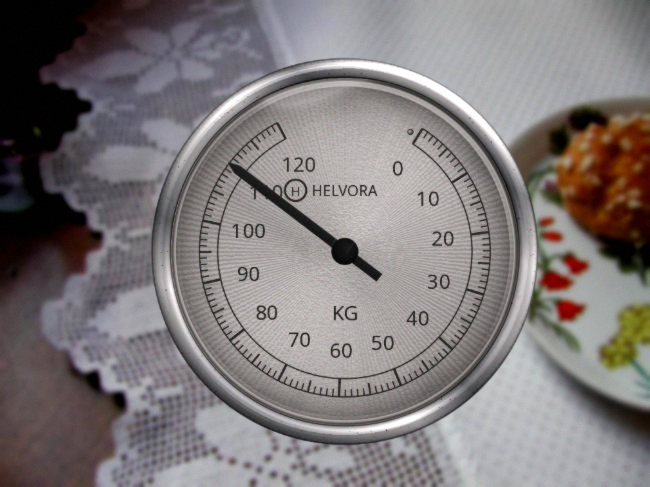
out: 110 kg
